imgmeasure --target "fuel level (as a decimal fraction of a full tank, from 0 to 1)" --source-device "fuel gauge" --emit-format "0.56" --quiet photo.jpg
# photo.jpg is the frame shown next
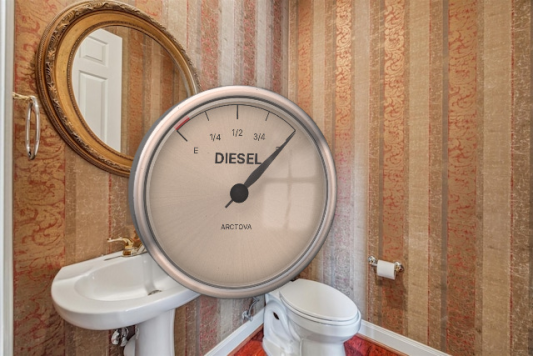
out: 1
